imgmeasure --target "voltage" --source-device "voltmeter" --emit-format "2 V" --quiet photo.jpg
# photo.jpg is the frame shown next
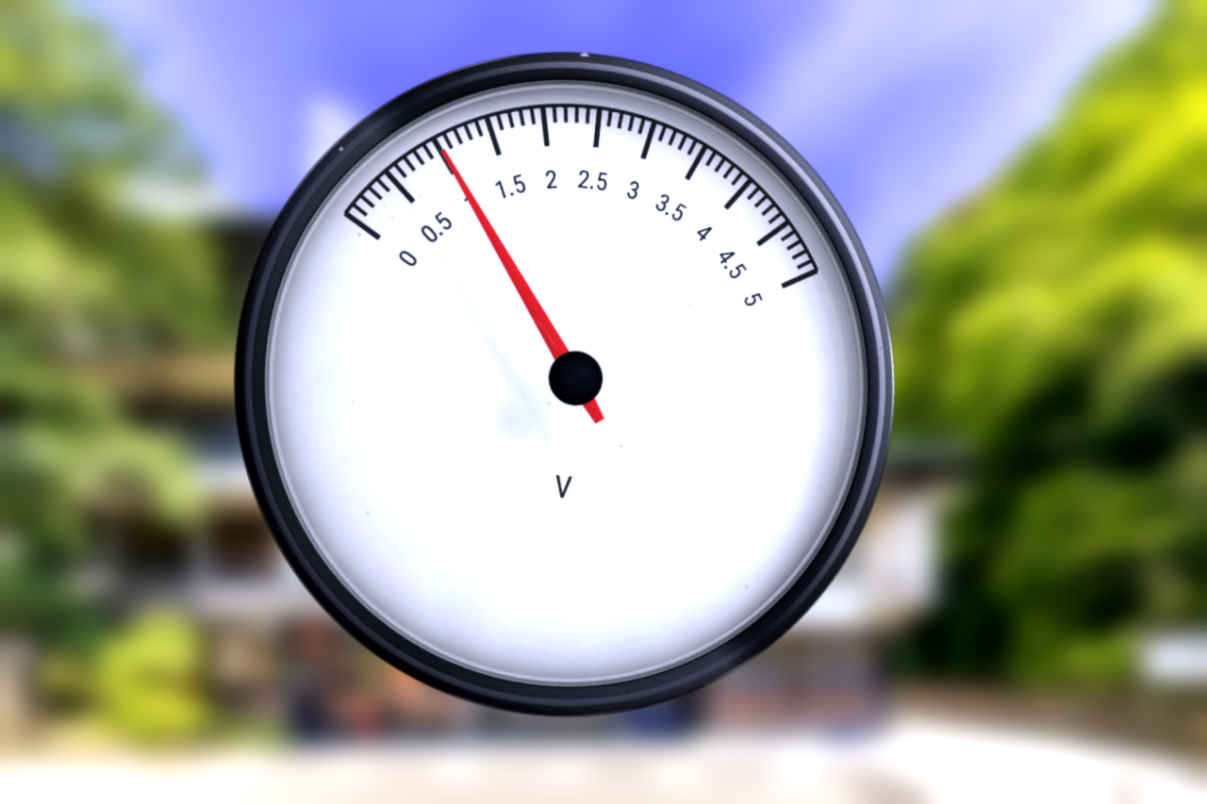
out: 1 V
